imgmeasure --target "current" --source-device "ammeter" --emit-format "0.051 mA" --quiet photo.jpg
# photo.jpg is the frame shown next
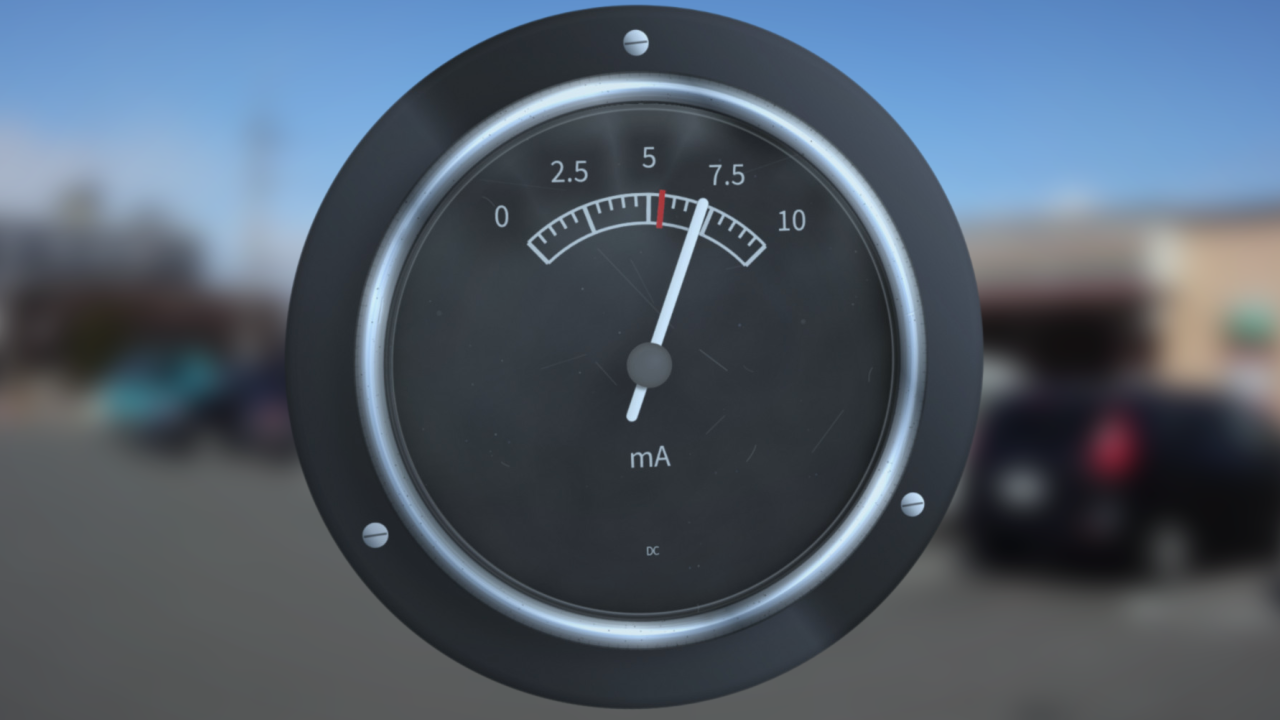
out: 7 mA
